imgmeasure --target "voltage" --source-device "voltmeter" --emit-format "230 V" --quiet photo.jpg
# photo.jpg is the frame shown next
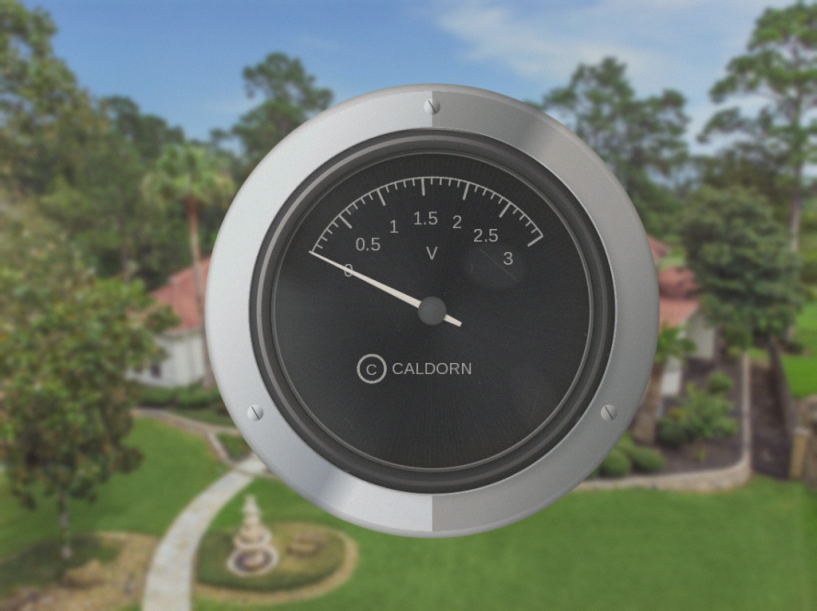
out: 0 V
